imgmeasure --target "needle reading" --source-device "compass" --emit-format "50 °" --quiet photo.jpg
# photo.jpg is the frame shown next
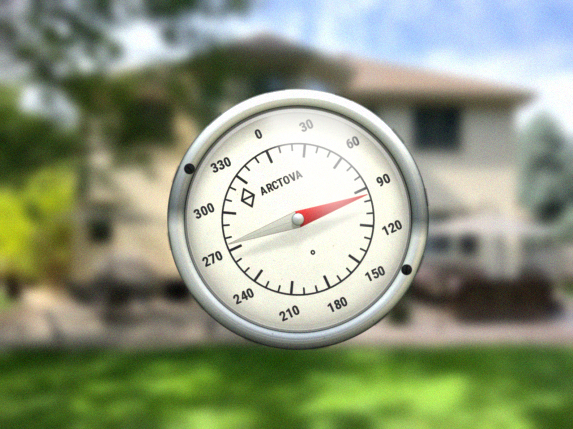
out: 95 °
